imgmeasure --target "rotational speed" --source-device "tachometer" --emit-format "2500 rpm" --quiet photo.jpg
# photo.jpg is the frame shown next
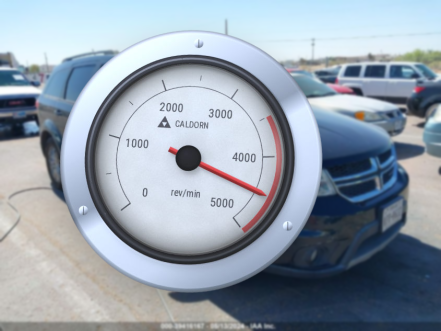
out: 4500 rpm
